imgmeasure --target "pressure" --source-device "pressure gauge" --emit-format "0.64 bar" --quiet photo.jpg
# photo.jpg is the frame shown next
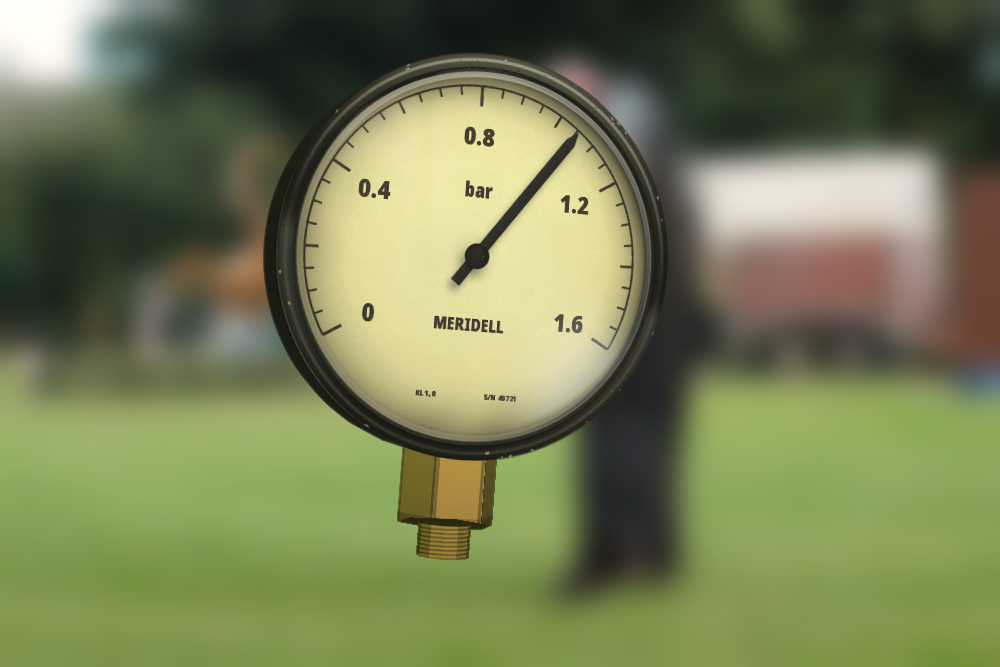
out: 1.05 bar
